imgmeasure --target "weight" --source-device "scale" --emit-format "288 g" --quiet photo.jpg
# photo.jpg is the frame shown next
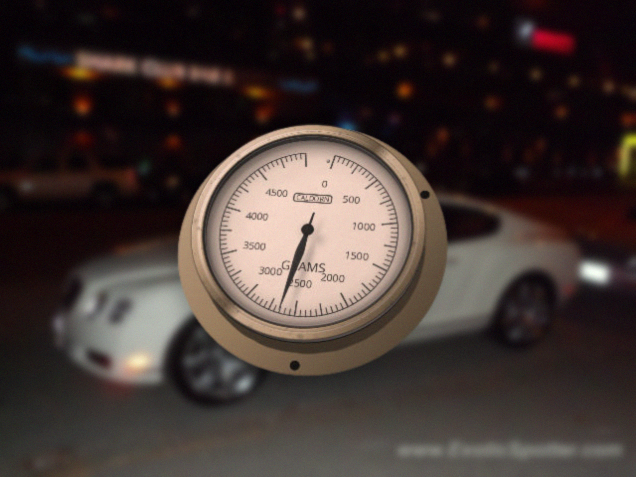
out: 2650 g
